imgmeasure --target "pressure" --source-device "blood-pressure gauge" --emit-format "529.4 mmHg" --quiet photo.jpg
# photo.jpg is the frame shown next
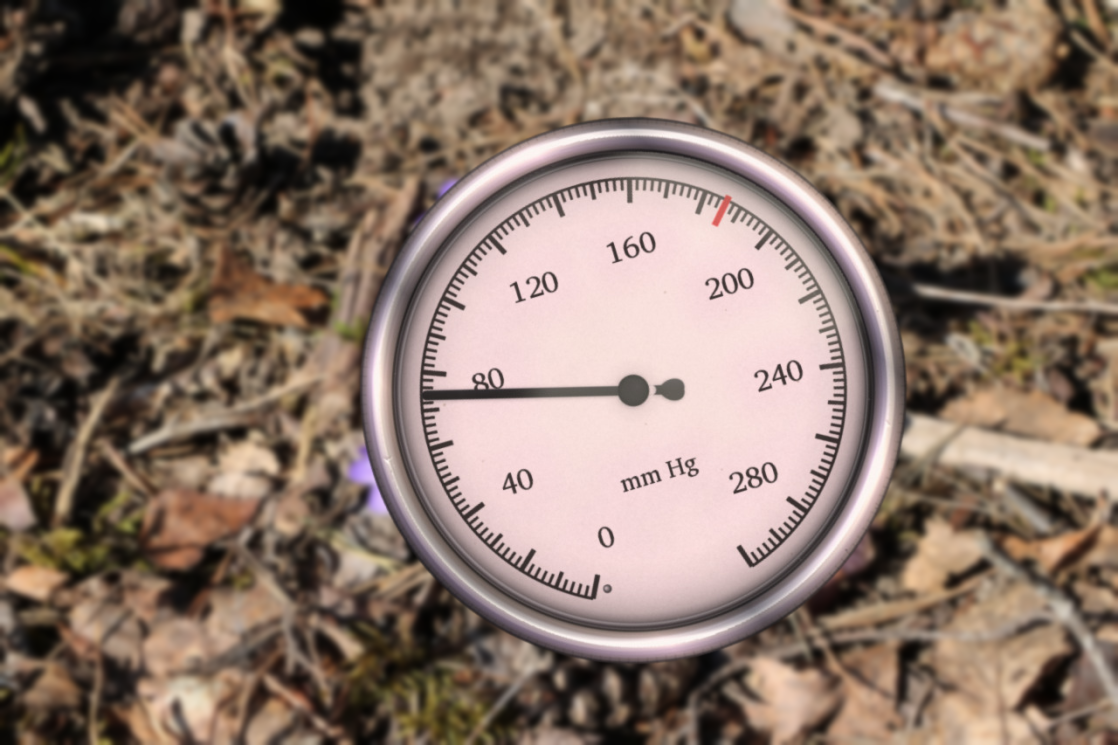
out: 74 mmHg
